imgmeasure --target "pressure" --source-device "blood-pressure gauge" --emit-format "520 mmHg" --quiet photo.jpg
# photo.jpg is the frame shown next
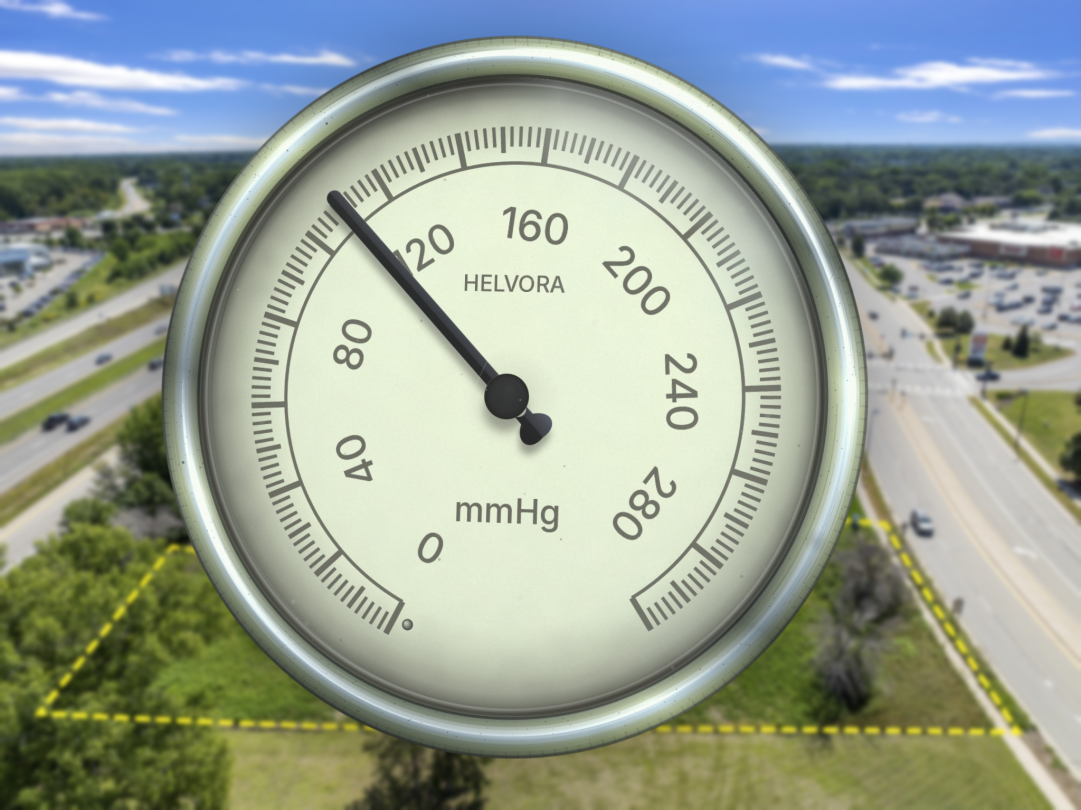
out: 110 mmHg
